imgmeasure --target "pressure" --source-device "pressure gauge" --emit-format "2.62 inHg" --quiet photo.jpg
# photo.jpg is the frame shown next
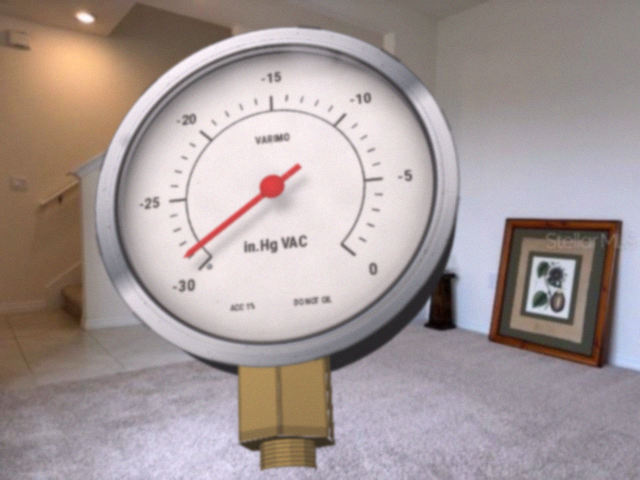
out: -29 inHg
